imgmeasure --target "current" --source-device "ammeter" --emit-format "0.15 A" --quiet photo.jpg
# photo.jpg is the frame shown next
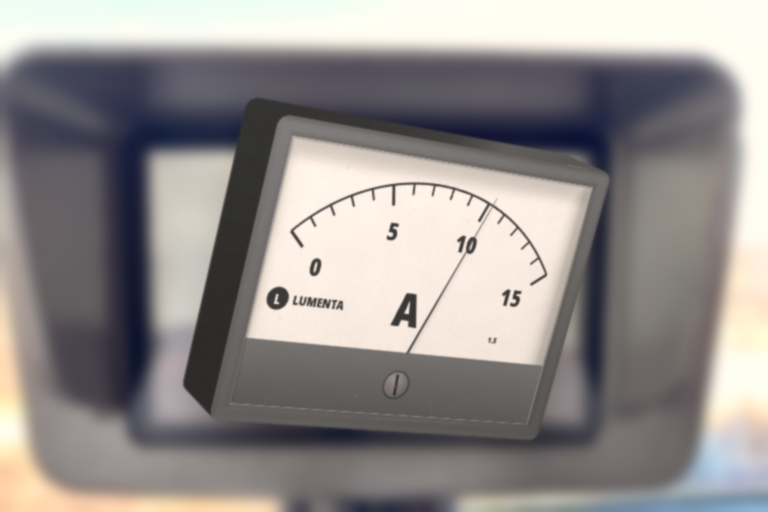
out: 10 A
